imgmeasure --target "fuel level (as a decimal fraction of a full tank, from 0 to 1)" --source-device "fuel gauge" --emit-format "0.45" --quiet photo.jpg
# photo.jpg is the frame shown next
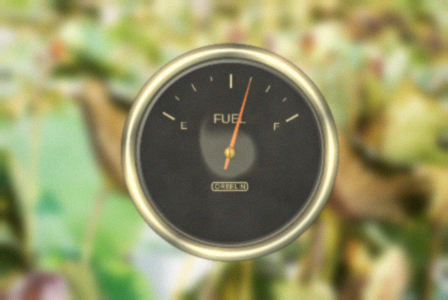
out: 0.625
